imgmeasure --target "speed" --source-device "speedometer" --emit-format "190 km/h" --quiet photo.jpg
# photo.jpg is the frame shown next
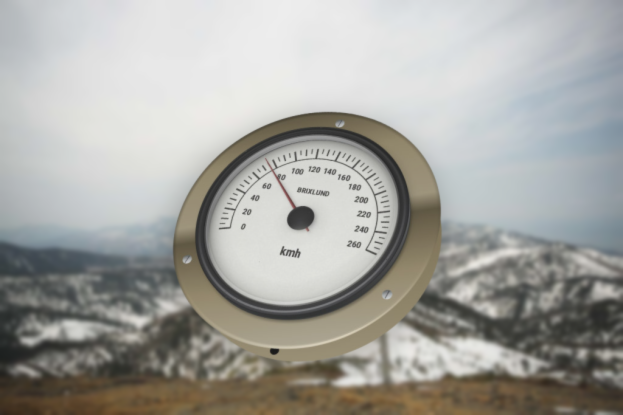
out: 75 km/h
